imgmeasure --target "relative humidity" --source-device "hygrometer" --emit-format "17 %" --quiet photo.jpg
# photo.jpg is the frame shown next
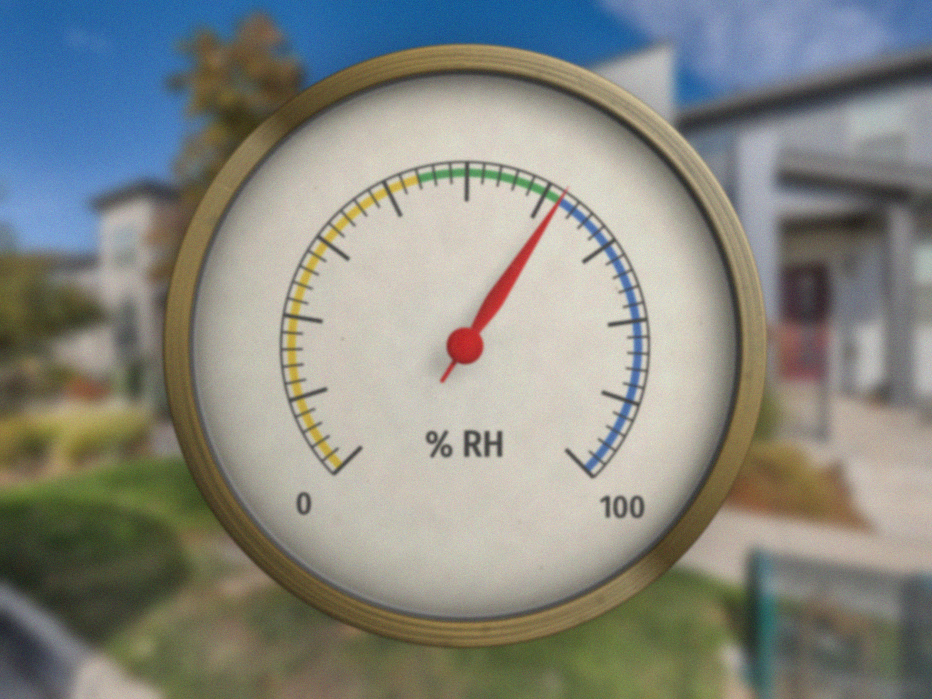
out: 62 %
